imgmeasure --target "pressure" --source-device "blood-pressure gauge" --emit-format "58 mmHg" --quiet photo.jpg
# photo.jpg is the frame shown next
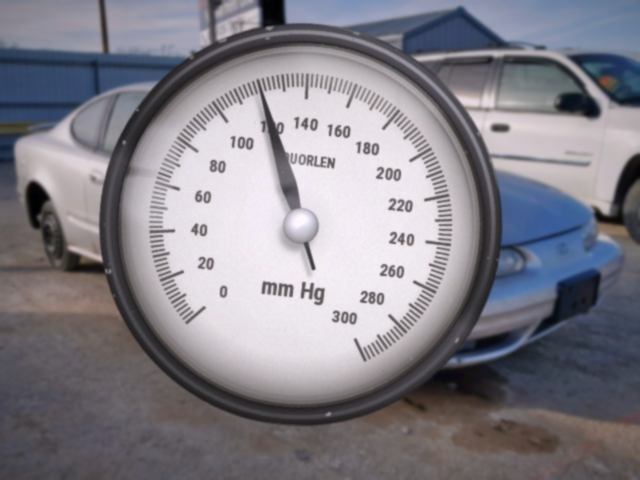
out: 120 mmHg
